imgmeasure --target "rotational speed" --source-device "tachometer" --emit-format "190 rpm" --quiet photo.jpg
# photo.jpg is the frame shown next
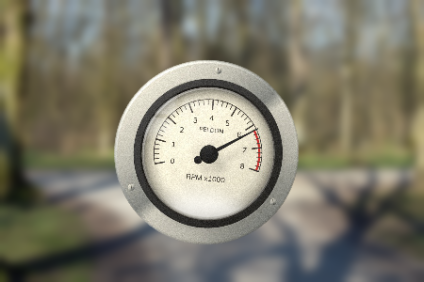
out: 6200 rpm
